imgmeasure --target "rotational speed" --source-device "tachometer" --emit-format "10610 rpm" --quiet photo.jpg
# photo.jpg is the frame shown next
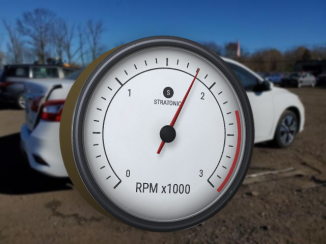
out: 1800 rpm
